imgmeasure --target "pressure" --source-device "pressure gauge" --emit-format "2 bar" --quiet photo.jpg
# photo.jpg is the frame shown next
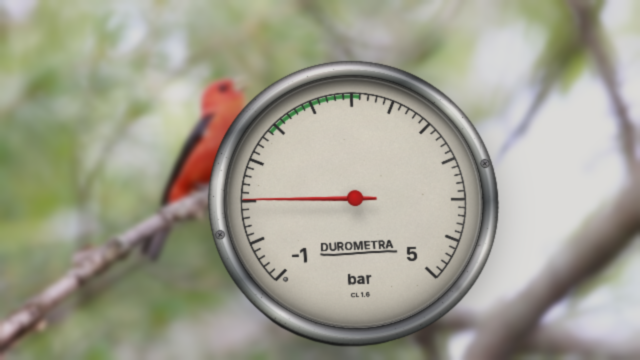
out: 0 bar
